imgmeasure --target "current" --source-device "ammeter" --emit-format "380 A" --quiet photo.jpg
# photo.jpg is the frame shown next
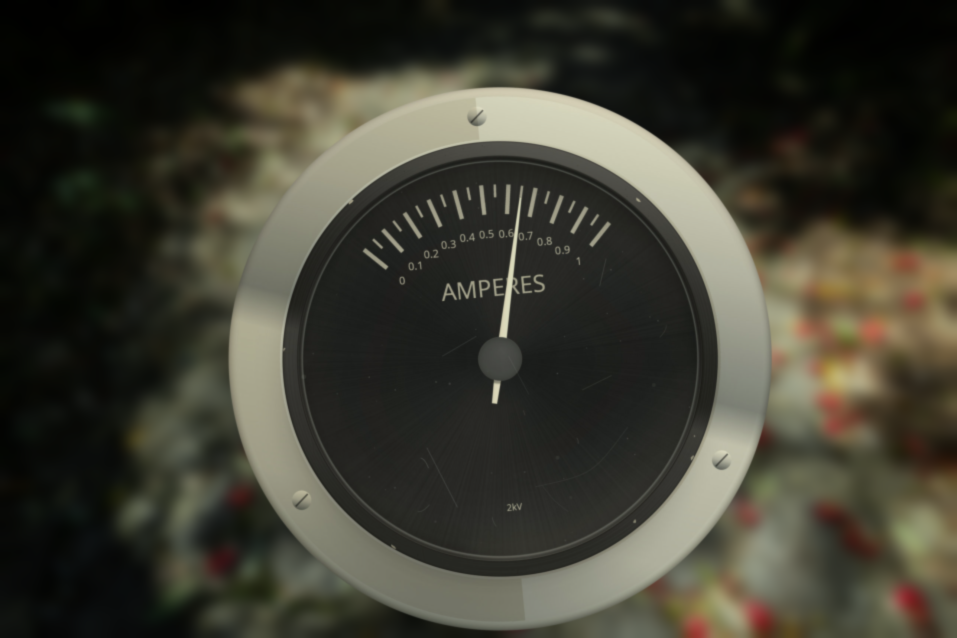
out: 0.65 A
